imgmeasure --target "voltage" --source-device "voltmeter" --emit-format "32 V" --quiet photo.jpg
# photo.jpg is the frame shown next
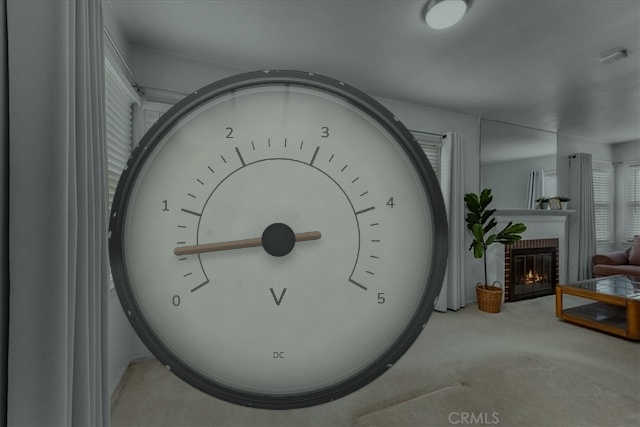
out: 0.5 V
